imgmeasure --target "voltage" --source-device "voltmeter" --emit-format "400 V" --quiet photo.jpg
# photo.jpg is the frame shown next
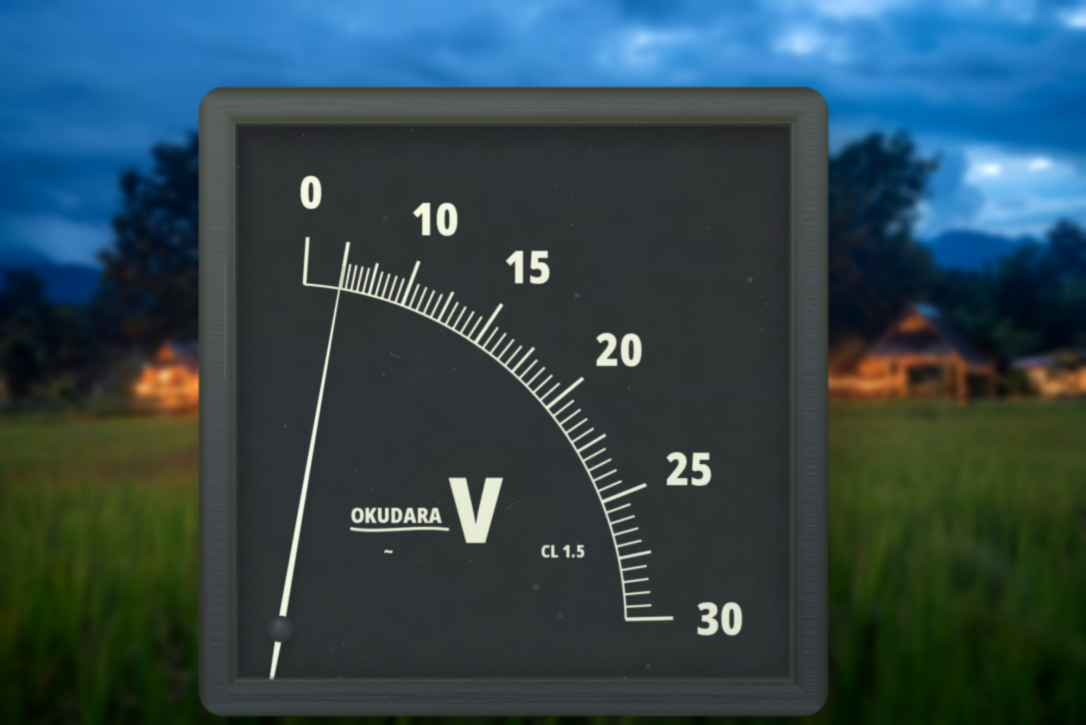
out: 5 V
